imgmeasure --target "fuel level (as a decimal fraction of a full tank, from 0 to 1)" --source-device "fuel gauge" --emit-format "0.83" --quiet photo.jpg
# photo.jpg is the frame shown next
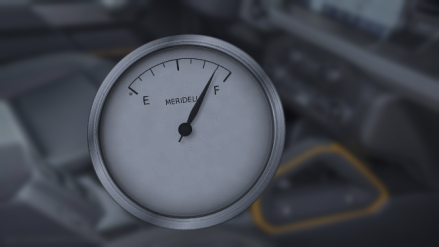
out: 0.875
